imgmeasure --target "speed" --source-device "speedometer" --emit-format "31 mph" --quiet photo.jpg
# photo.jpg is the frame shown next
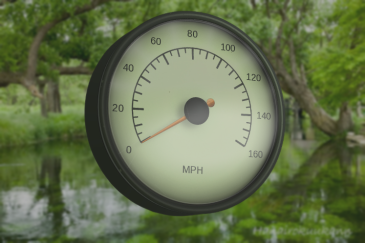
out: 0 mph
